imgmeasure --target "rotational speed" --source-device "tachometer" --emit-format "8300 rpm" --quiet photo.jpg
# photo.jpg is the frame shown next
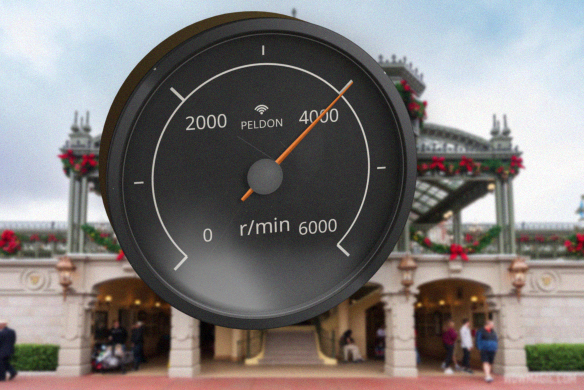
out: 4000 rpm
